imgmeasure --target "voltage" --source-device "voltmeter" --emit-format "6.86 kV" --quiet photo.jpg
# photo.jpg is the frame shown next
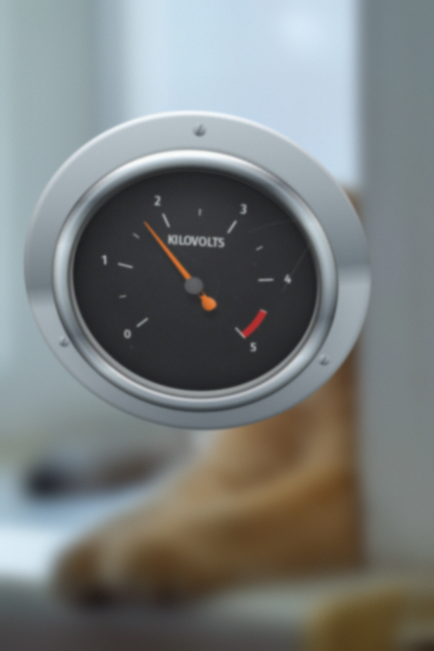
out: 1.75 kV
